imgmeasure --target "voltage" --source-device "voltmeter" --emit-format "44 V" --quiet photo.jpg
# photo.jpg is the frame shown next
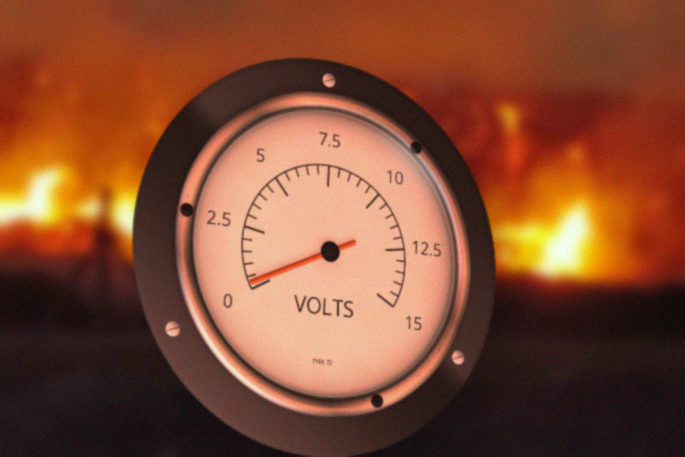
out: 0.25 V
